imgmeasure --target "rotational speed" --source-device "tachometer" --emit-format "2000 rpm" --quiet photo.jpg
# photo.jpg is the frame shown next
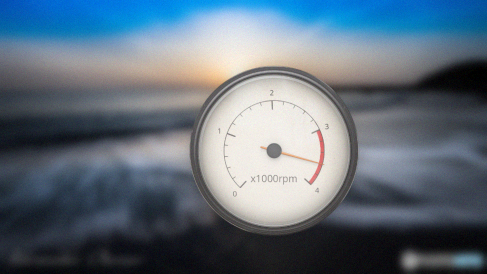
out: 3600 rpm
